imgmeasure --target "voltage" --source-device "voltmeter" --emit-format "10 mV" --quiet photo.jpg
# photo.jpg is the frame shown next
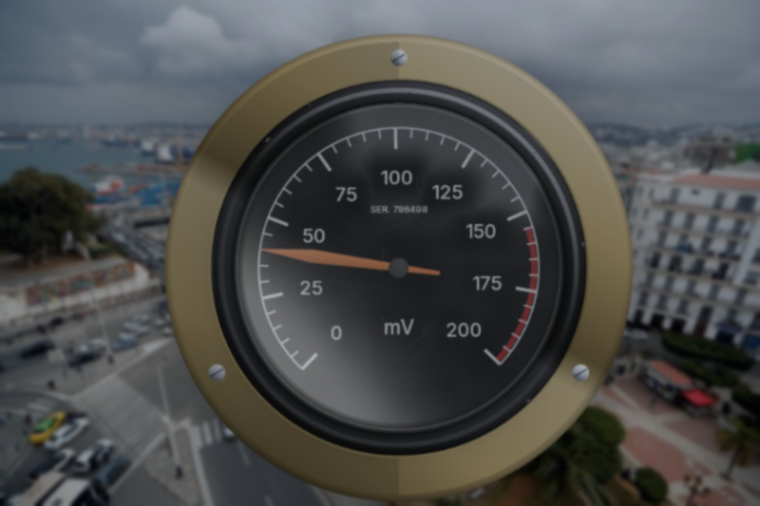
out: 40 mV
